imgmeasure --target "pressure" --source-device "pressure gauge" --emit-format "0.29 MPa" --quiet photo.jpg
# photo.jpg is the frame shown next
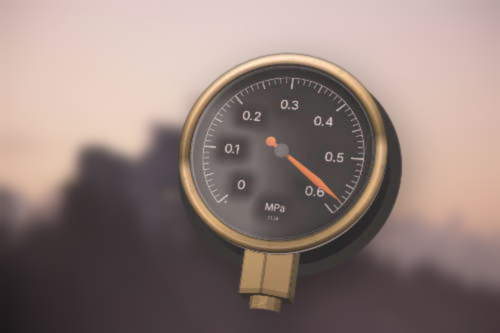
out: 0.58 MPa
